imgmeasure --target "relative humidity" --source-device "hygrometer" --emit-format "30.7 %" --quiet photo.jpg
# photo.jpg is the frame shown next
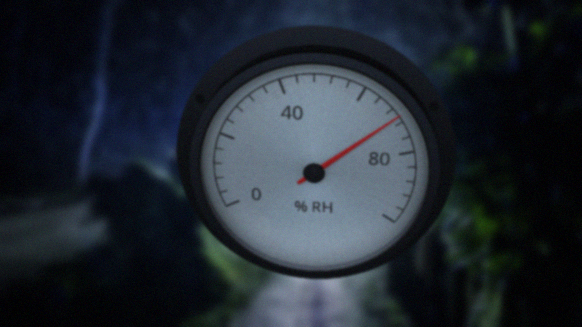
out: 70 %
